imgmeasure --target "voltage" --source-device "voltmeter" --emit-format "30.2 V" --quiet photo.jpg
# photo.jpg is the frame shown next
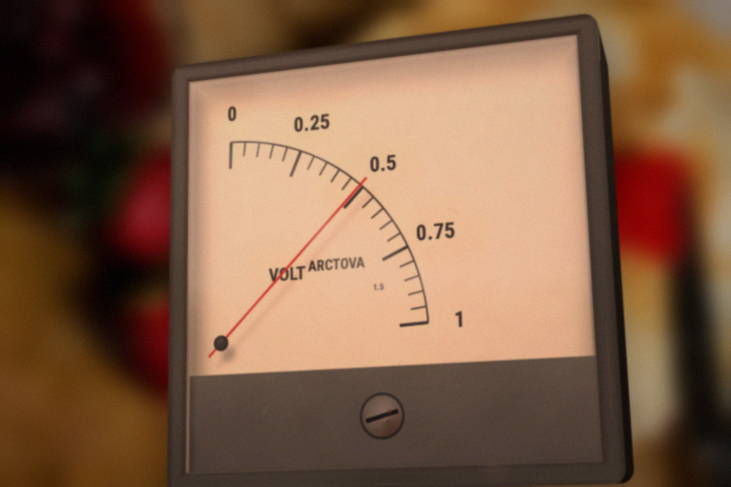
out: 0.5 V
